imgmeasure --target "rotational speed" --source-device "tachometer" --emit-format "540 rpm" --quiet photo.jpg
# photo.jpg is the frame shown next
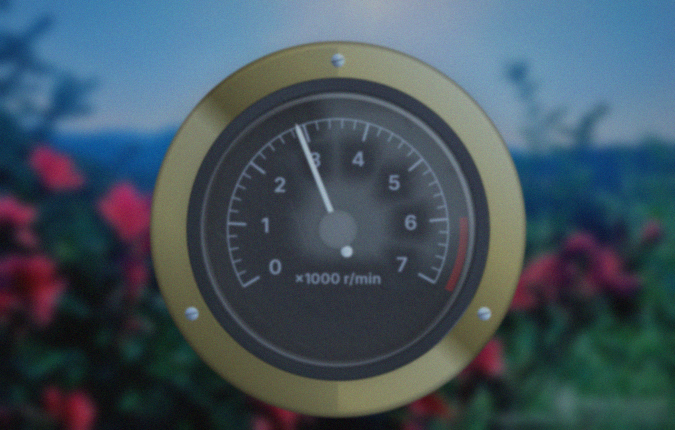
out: 2900 rpm
